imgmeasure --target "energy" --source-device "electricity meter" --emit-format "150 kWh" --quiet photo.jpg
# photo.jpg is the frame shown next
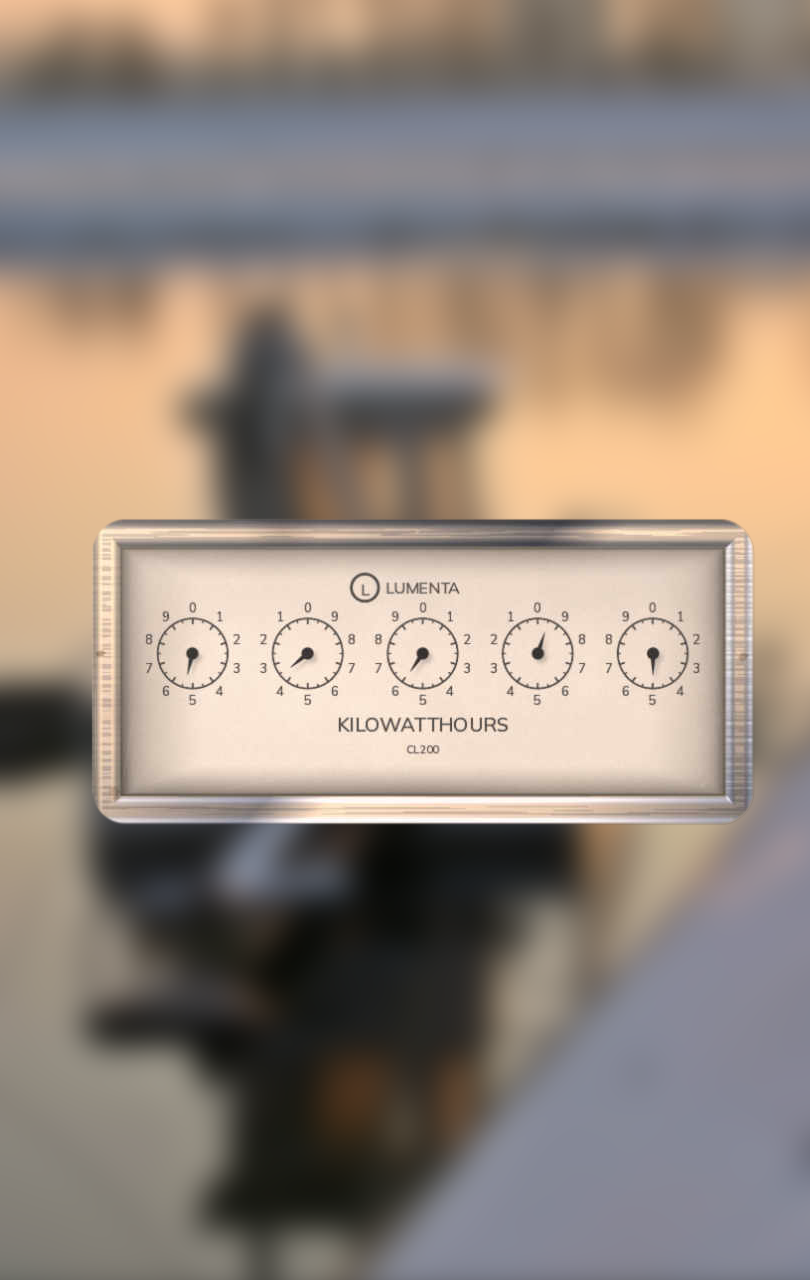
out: 53595 kWh
